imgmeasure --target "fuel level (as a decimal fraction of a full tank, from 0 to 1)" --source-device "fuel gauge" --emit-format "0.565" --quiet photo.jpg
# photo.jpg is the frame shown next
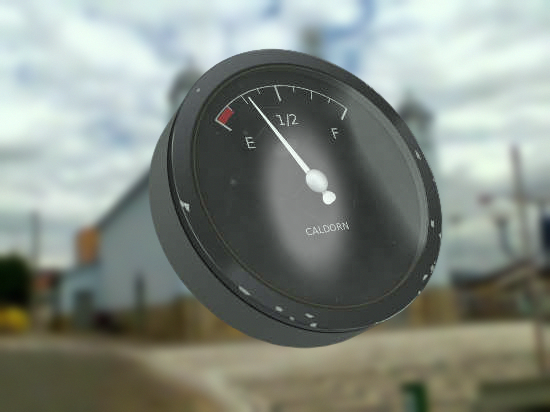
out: 0.25
